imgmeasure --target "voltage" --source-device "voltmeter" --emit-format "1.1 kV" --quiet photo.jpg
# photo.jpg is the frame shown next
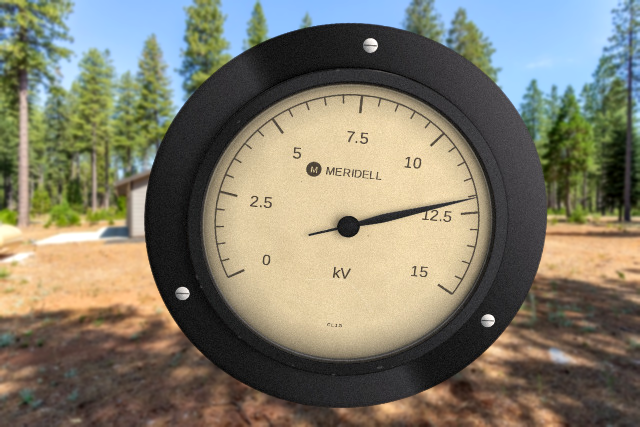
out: 12 kV
